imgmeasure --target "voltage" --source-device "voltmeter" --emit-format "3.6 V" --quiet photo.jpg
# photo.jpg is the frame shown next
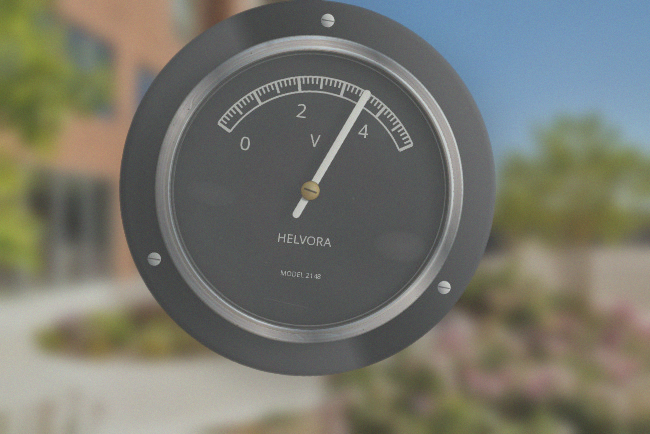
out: 3.5 V
